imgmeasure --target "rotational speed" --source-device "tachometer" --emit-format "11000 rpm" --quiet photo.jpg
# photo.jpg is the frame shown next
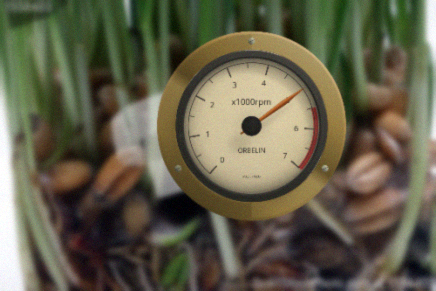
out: 5000 rpm
